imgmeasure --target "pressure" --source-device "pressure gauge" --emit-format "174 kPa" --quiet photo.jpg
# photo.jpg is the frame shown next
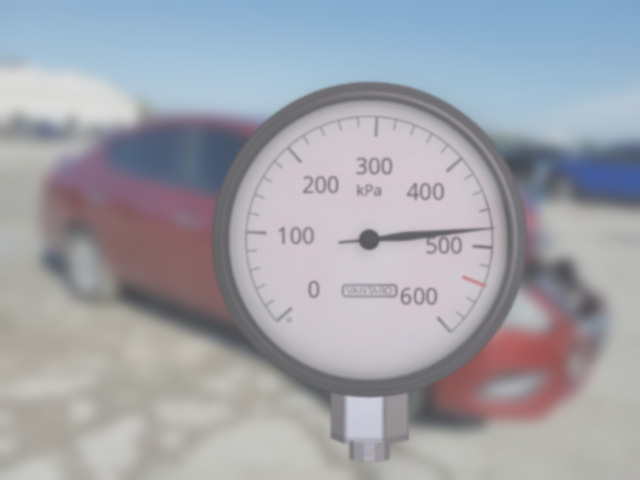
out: 480 kPa
